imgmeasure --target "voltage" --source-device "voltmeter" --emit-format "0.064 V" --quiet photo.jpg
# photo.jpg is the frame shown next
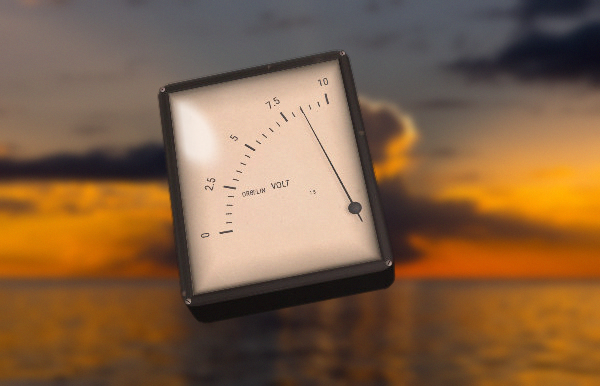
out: 8.5 V
